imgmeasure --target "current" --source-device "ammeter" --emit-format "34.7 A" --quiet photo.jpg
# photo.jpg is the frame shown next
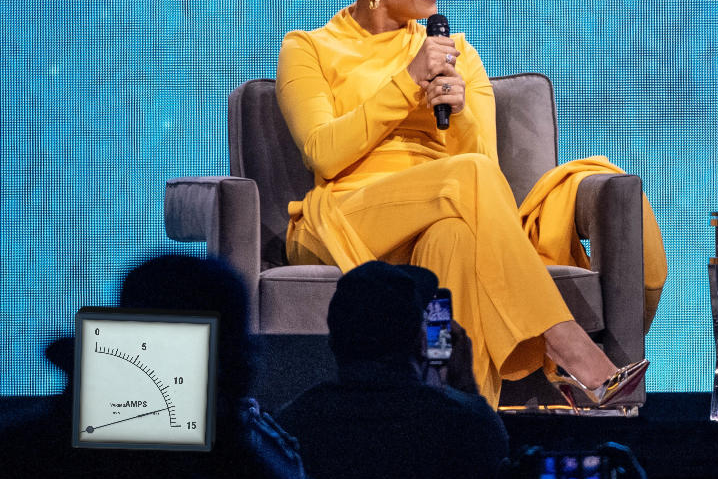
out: 12.5 A
